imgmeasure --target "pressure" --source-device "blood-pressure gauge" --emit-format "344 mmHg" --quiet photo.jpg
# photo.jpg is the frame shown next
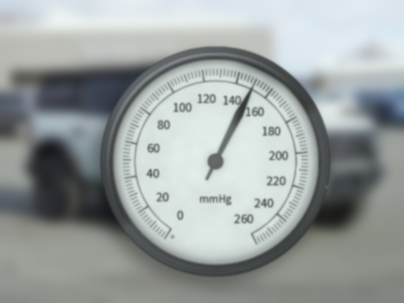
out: 150 mmHg
